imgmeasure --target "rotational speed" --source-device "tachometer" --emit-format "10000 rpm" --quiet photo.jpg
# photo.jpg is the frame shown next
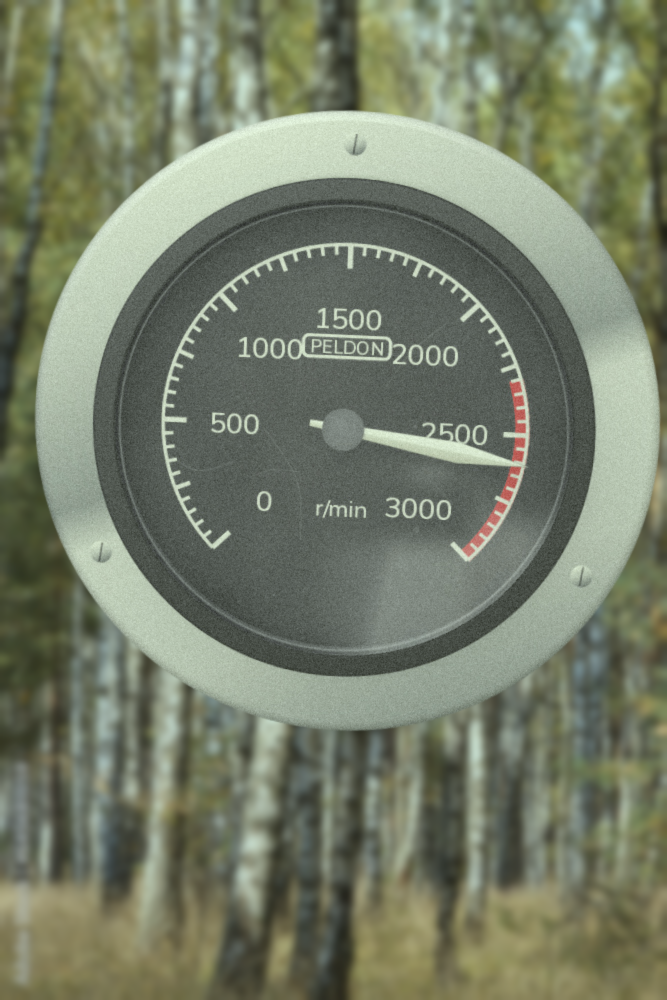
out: 2600 rpm
